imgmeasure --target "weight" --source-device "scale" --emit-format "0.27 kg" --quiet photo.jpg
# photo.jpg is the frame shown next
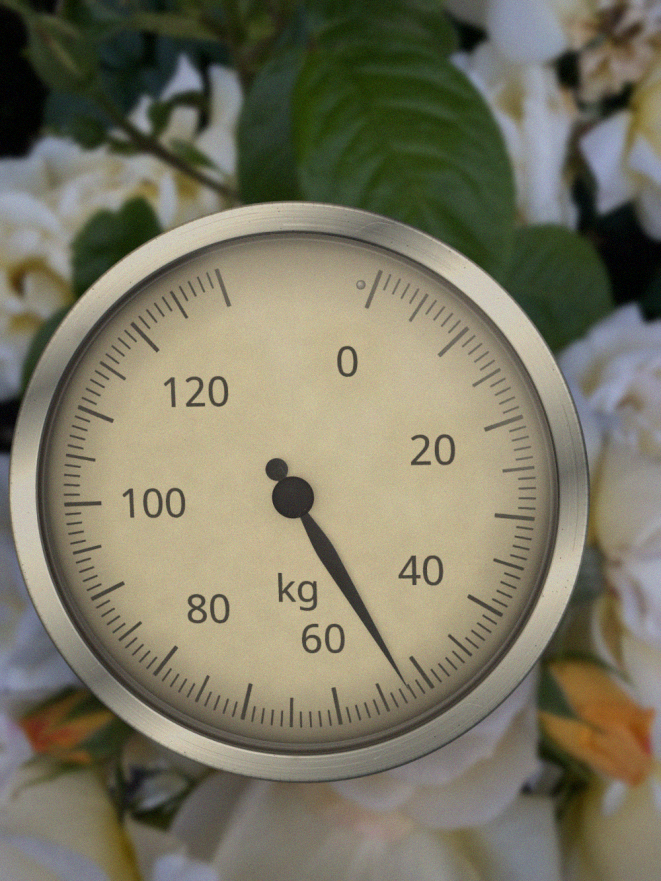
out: 52 kg
